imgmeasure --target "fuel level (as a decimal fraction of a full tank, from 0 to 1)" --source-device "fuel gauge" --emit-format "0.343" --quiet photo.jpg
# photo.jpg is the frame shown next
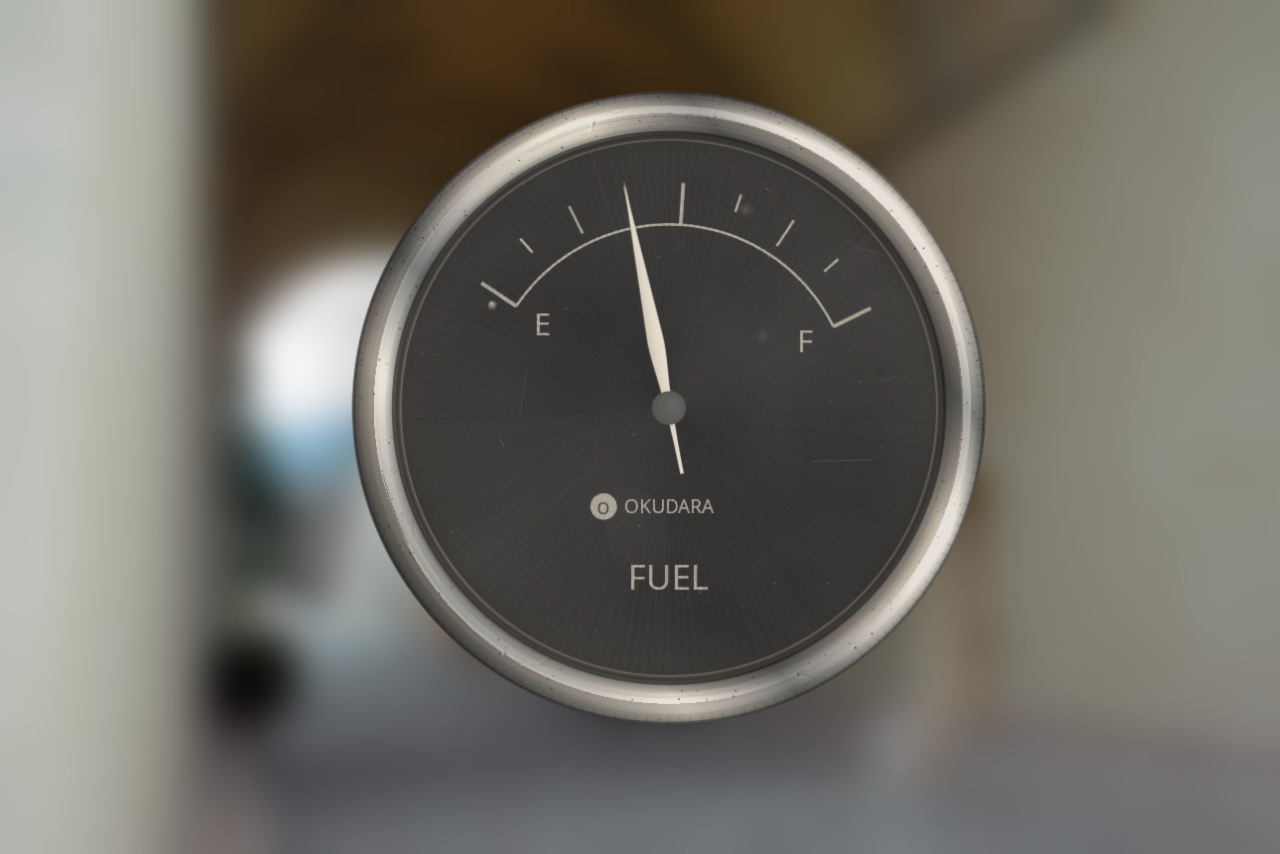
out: 0.375
